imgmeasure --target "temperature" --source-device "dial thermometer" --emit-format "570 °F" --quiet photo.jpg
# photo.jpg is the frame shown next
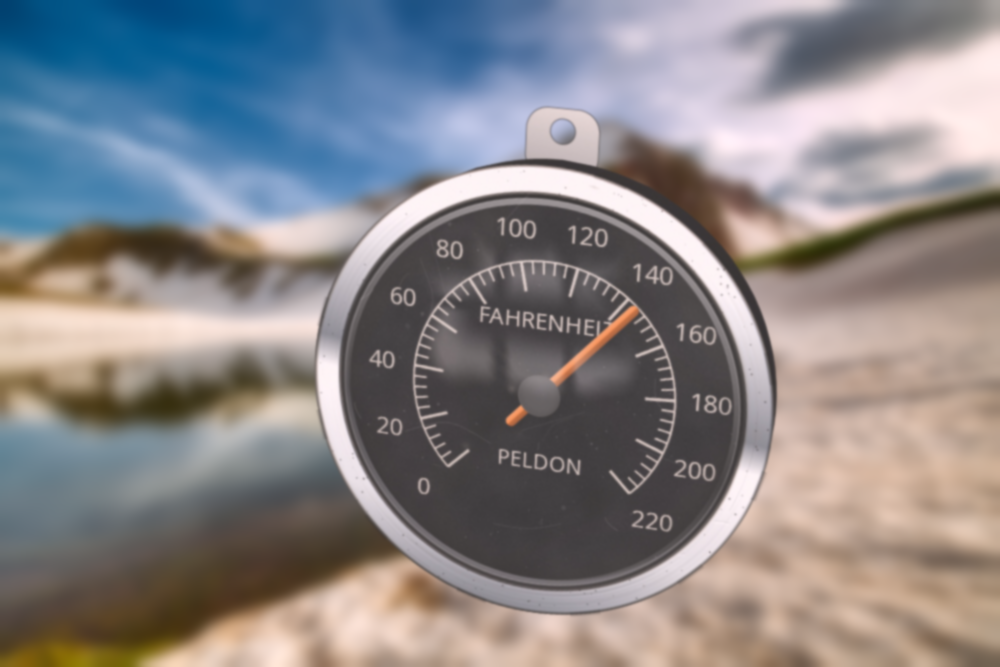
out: 144 °F
